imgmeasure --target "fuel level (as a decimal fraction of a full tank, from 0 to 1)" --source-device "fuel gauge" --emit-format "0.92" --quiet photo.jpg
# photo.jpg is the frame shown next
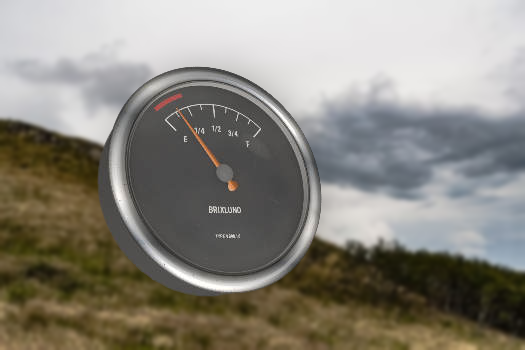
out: 0.125
